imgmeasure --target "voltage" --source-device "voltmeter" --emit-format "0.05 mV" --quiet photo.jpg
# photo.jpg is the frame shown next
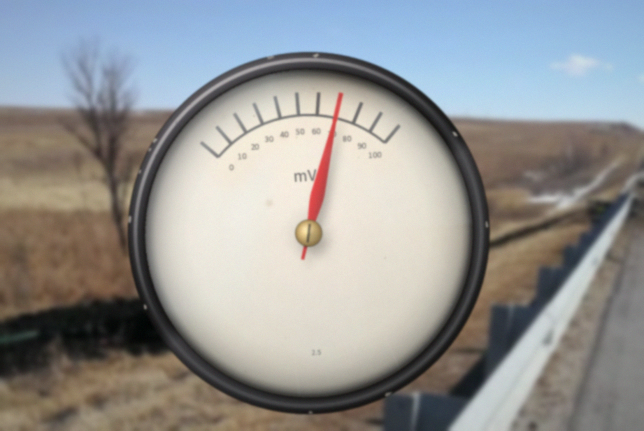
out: 70 mV
